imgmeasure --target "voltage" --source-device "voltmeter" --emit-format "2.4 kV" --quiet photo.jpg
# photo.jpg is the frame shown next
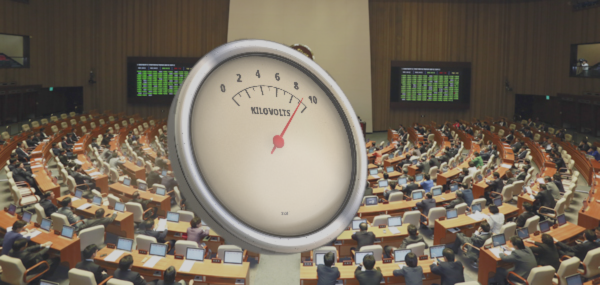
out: 9 kV
